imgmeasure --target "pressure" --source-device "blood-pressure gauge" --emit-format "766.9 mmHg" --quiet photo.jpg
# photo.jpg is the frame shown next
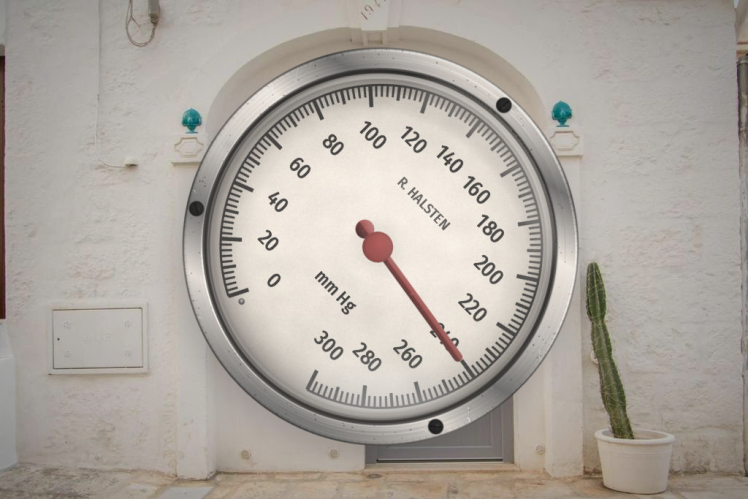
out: 240 mmHg
